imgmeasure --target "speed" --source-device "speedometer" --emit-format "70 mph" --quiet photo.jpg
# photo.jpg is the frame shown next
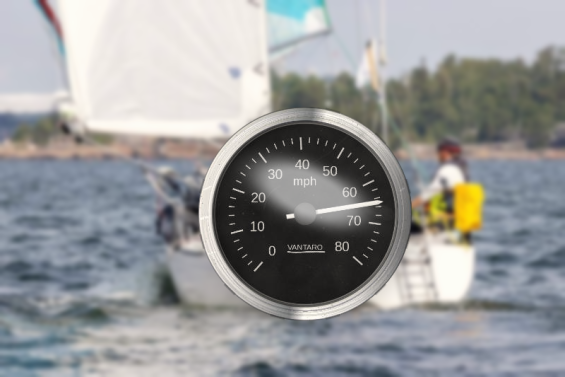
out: 65 mph
